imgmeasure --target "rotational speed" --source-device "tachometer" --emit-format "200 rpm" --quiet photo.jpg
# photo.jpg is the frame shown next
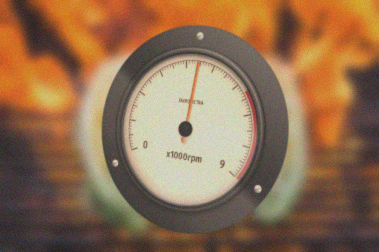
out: 4500 rpm
